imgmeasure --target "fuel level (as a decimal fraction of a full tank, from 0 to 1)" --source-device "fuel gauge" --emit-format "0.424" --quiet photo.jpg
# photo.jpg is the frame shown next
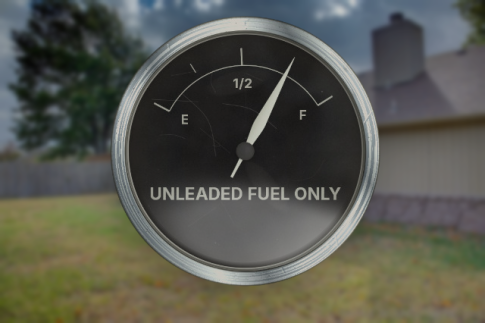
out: 0.75
